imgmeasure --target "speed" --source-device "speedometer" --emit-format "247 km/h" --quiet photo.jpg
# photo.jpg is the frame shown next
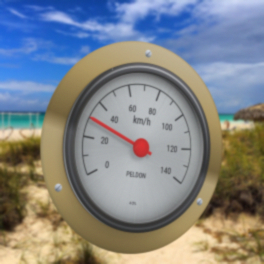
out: 30 km/h
